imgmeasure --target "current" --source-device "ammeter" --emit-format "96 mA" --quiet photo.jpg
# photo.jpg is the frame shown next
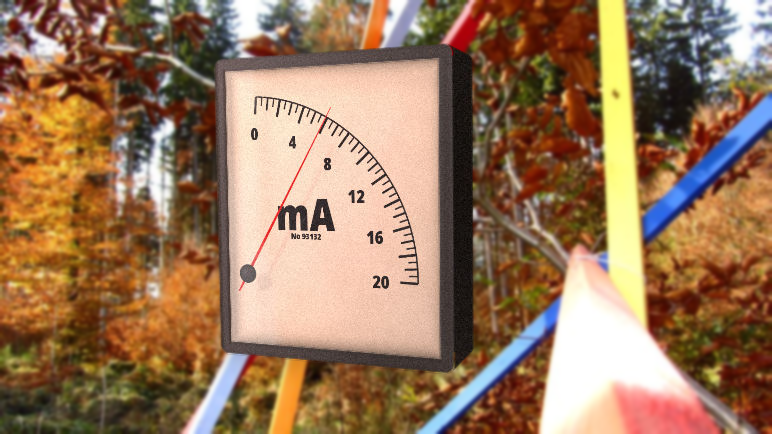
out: 6 mA
